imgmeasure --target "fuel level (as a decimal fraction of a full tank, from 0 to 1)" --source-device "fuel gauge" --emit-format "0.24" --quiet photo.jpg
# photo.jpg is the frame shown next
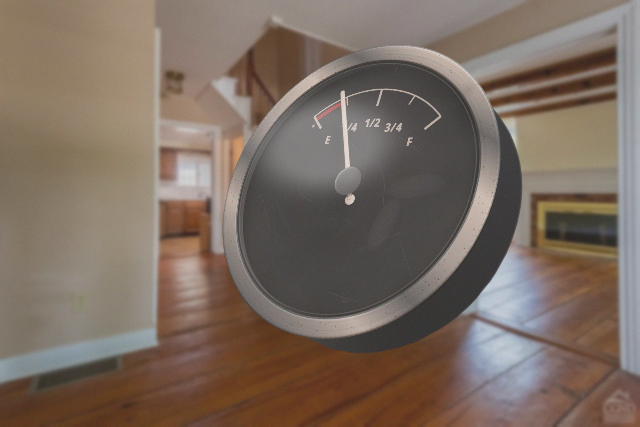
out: 0.25
